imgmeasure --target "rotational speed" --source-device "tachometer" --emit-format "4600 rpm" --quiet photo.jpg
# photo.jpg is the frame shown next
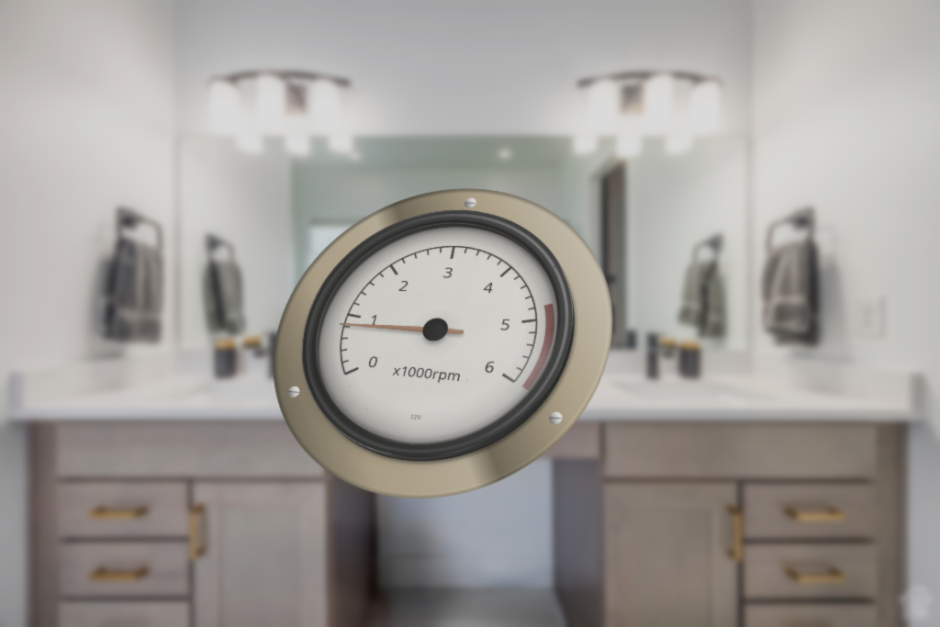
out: 800 rpm
